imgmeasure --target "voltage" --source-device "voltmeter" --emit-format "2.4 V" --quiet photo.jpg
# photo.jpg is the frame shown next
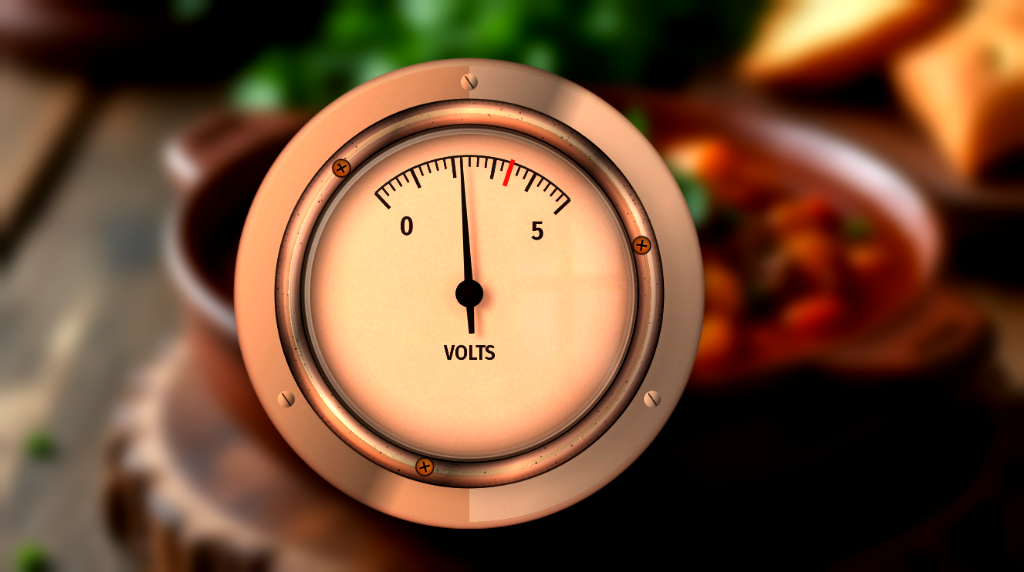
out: 2.2 V
